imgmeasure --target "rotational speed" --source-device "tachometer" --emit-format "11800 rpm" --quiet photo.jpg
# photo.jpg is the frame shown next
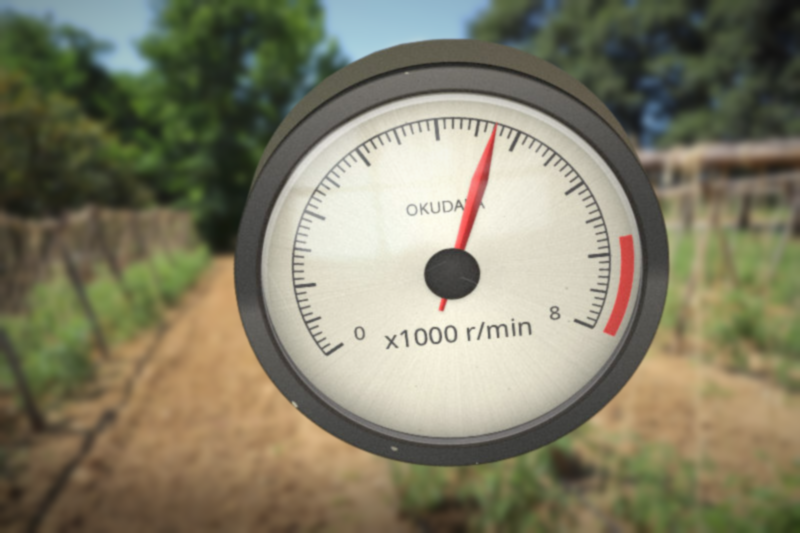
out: 4700 rpm
